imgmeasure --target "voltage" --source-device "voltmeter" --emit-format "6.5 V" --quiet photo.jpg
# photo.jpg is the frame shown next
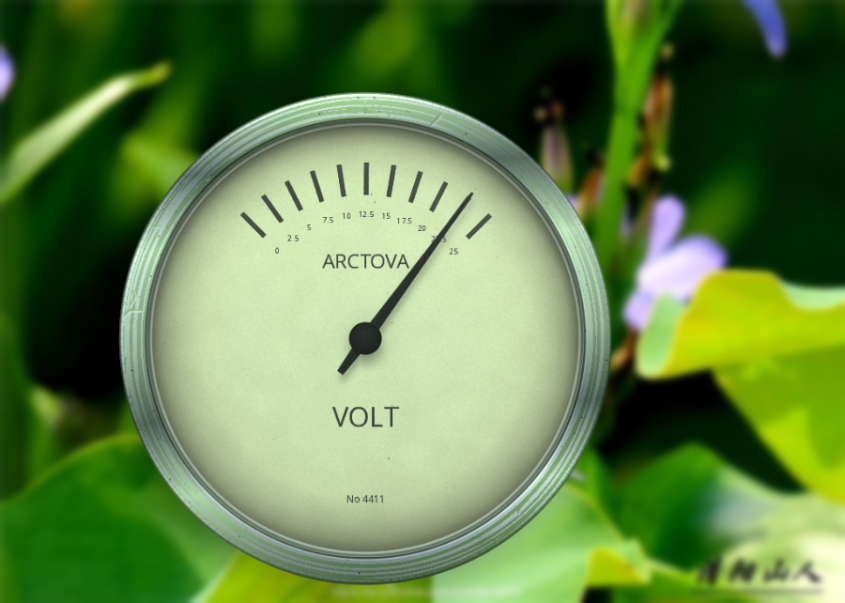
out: 22.5 V
